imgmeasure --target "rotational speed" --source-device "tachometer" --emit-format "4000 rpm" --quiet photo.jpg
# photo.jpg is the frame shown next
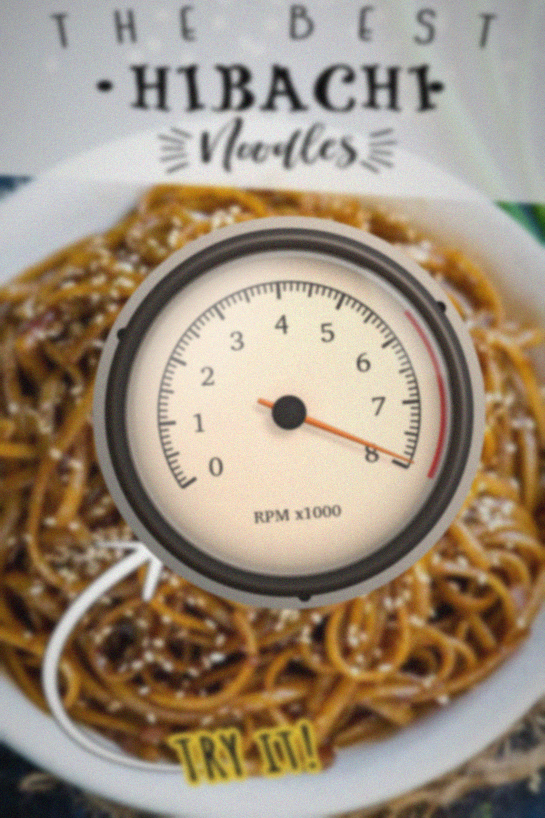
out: 7900 rpm
